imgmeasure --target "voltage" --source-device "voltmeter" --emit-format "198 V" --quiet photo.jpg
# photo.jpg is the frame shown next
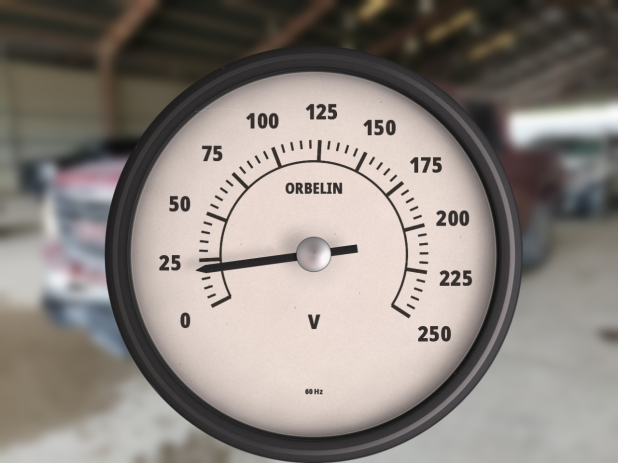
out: 20 V
